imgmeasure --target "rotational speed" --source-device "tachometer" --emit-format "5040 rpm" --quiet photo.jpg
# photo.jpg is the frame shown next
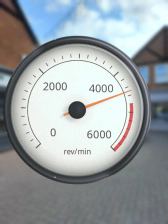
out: 4500 rpm
